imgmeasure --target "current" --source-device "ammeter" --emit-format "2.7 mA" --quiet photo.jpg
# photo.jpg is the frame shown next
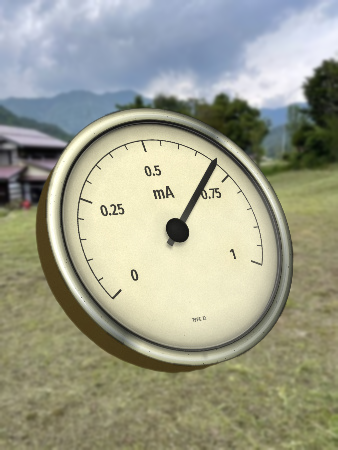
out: 0.7 mA
